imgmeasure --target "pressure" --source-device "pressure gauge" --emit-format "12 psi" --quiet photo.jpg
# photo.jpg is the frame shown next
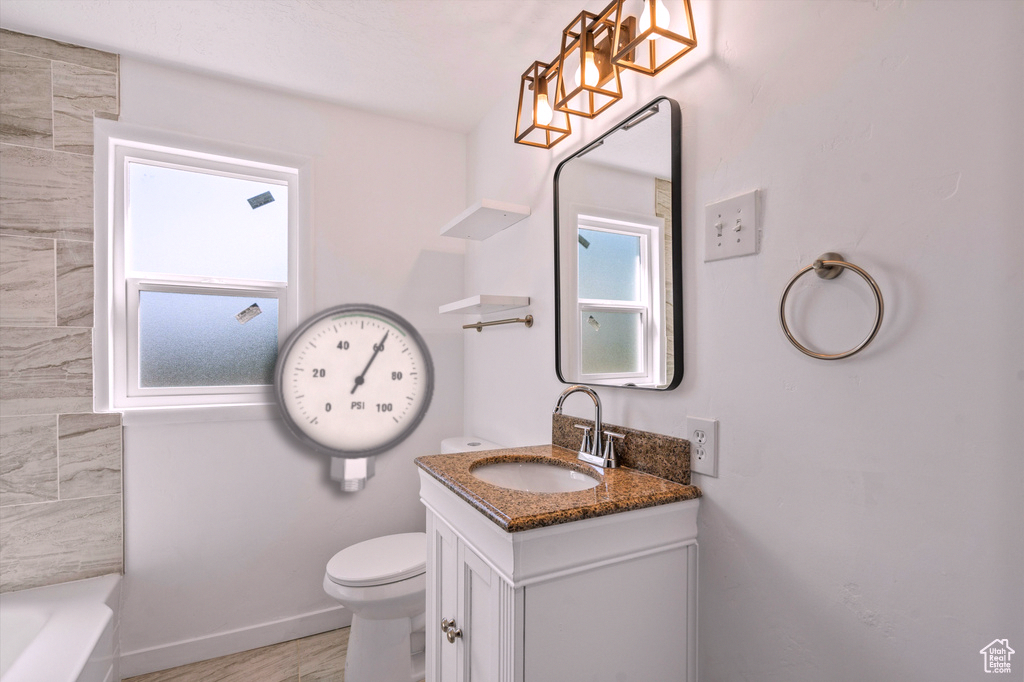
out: 60 psi
